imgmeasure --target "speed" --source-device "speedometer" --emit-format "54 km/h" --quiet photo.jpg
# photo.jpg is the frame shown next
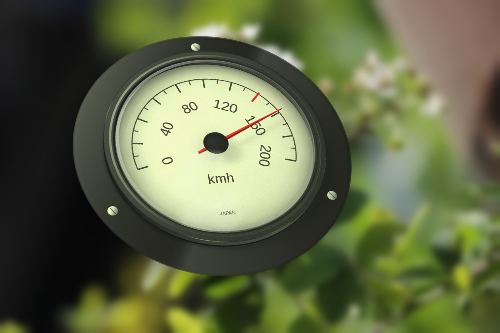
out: 160 km/h
